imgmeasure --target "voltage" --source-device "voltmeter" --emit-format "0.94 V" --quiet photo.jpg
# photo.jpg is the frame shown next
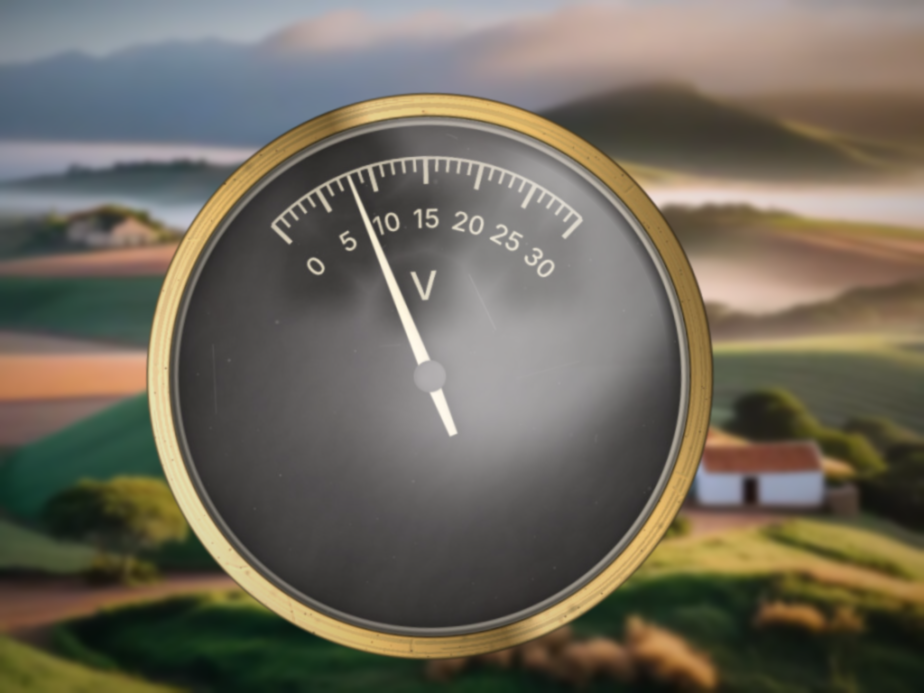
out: 8 V
